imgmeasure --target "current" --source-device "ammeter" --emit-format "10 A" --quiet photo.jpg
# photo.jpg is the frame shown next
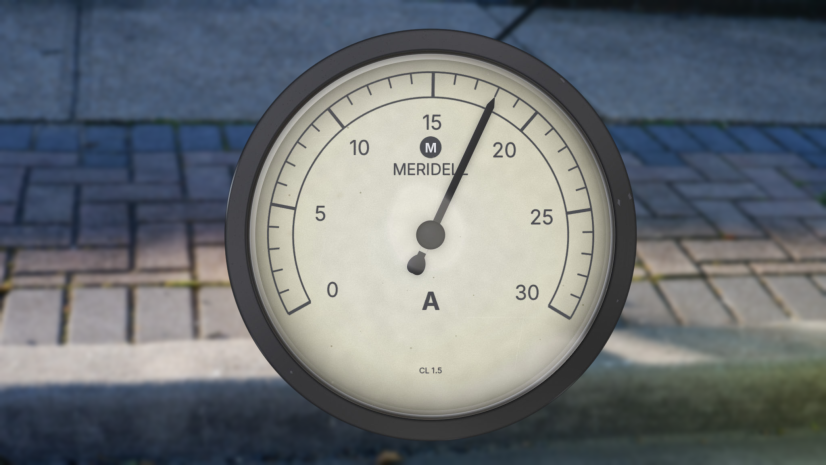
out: 18 A
